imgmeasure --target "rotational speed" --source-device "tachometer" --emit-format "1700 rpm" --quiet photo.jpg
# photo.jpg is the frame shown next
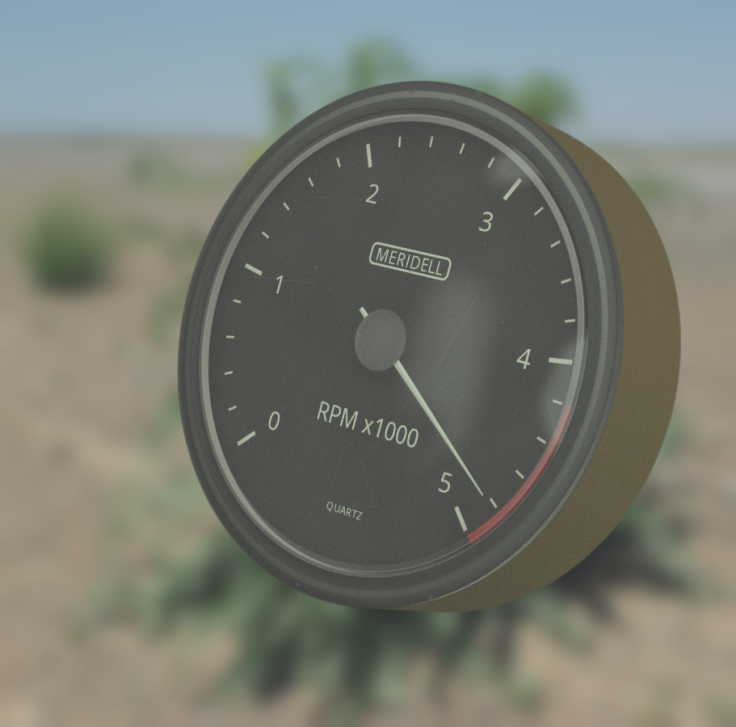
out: 4800 rpm
